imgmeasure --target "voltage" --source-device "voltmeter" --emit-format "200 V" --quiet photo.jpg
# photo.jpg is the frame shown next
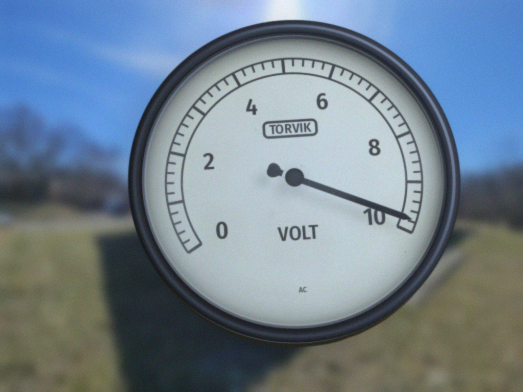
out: 9.8 V
